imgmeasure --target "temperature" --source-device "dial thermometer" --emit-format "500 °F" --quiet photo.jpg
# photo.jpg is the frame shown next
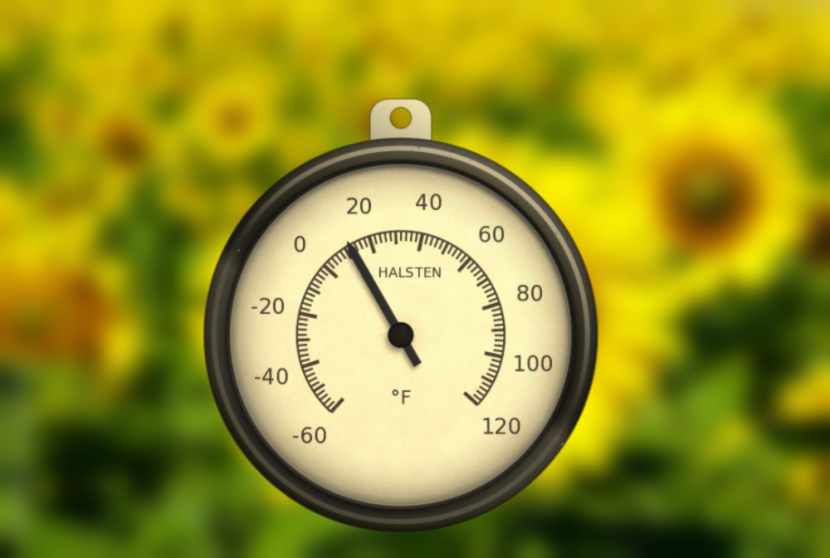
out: 12 °F
